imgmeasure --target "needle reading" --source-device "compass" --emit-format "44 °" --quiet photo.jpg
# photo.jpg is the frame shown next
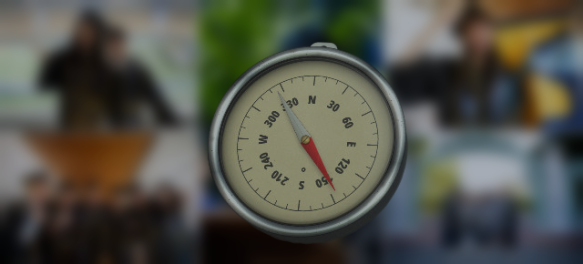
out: 145 °
